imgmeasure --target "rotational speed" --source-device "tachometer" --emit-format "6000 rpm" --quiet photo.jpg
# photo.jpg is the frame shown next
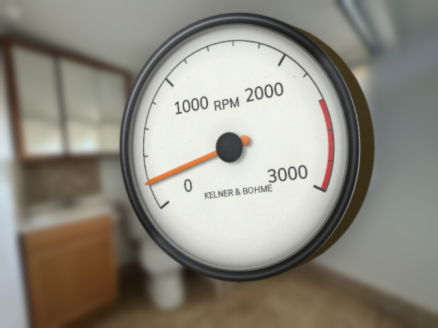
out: 200 rpm
